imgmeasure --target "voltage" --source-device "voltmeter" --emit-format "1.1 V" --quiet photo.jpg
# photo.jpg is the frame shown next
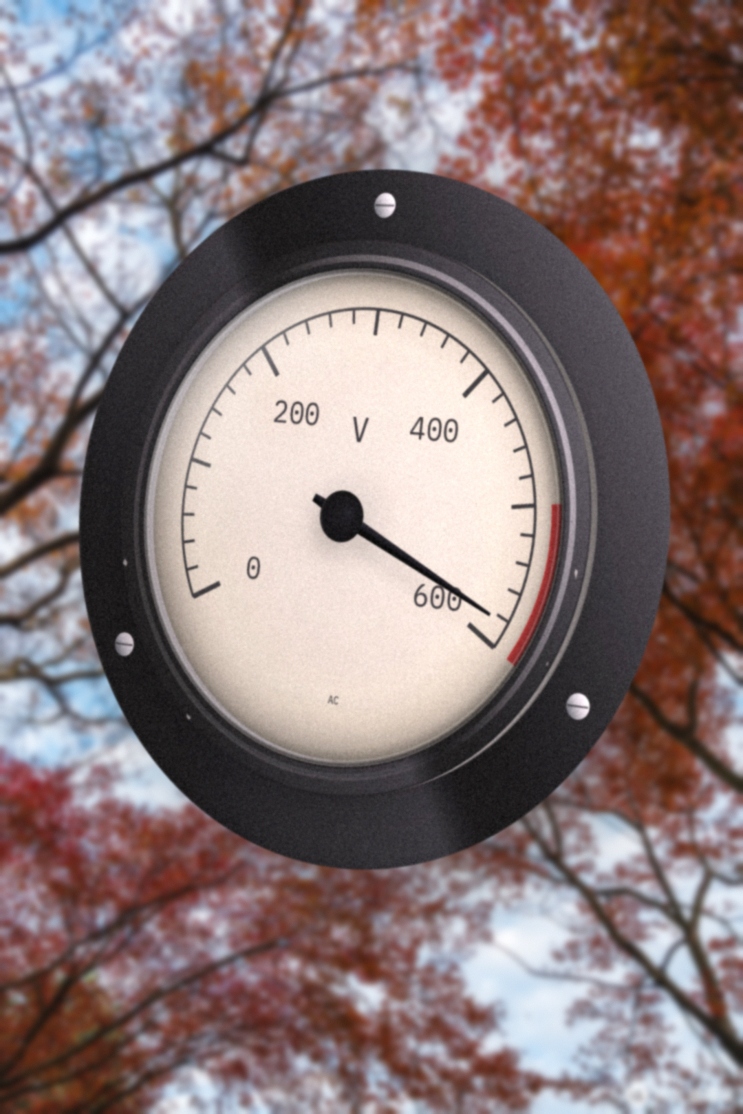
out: 580 V
